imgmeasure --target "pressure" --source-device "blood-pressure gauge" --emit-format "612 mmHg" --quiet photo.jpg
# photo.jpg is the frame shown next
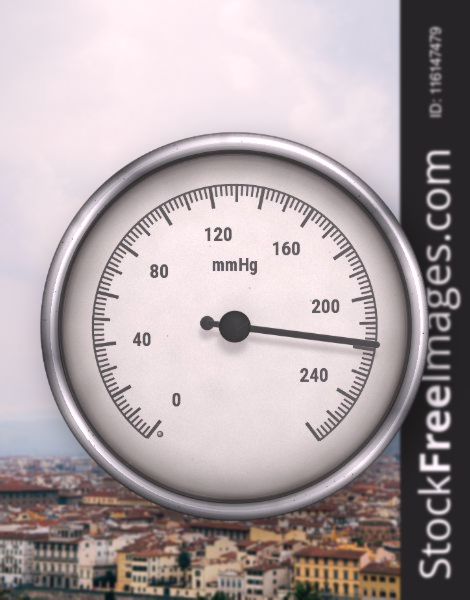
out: 218 mmHg
